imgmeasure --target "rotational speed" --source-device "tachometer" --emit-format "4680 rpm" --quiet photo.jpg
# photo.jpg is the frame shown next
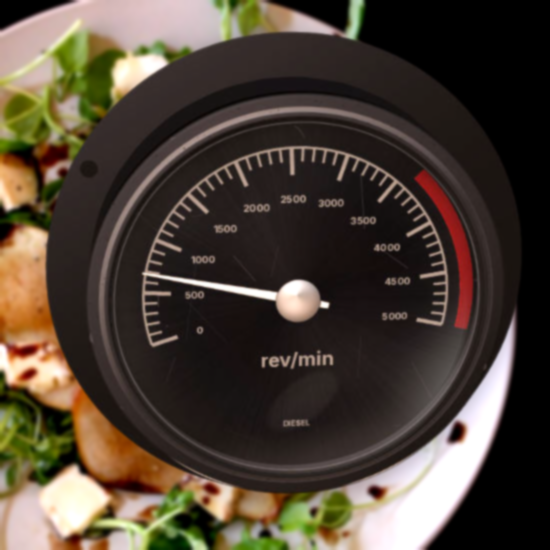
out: 700 rpm
